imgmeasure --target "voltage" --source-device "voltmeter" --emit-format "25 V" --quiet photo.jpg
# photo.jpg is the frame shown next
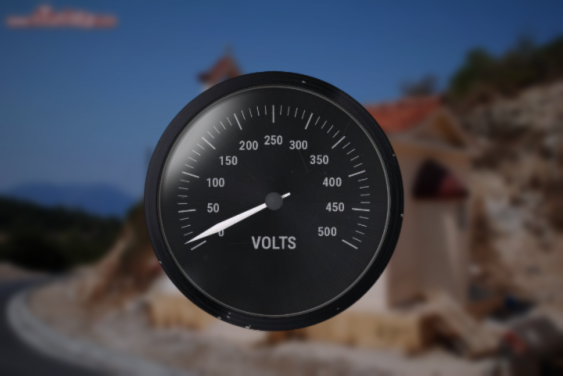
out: 10 V
